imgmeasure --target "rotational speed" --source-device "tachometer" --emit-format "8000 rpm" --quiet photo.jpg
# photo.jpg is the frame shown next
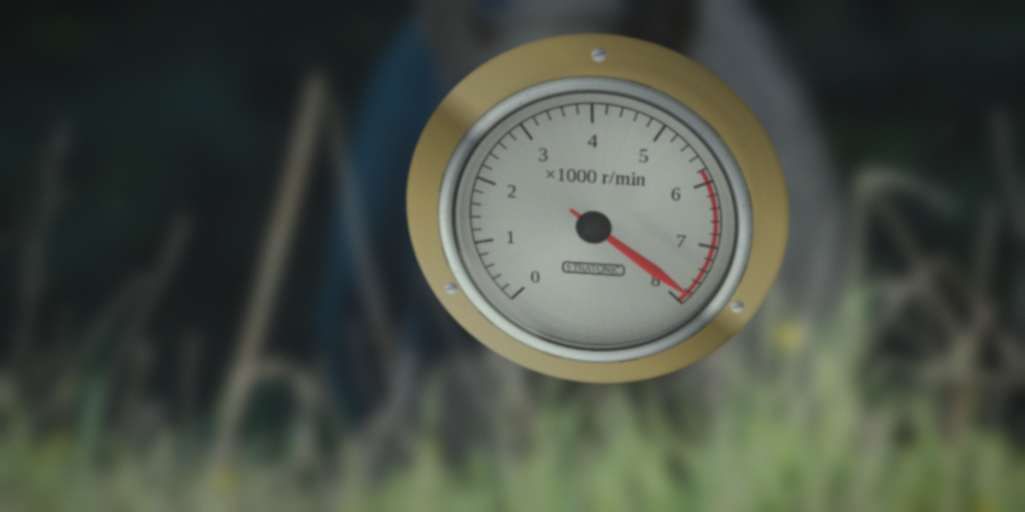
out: 7800 rpm
